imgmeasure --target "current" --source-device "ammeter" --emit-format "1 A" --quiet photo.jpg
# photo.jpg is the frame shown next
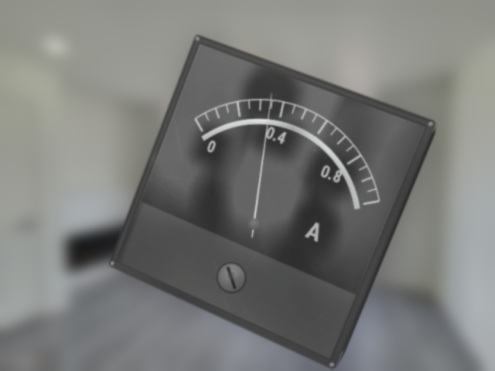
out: 0.35 A
